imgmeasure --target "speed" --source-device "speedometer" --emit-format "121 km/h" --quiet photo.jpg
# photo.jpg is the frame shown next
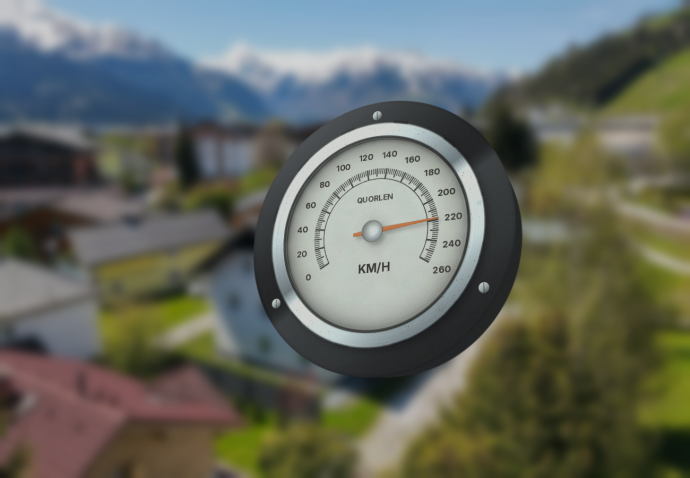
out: 220 km/h
